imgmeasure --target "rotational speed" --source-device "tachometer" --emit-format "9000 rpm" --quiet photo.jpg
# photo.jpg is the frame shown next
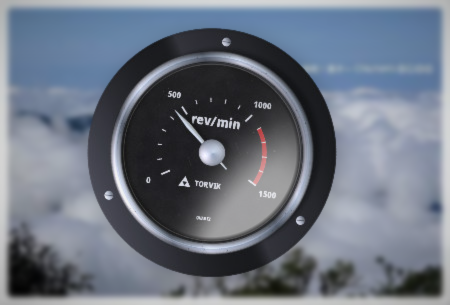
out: 450 rpm
